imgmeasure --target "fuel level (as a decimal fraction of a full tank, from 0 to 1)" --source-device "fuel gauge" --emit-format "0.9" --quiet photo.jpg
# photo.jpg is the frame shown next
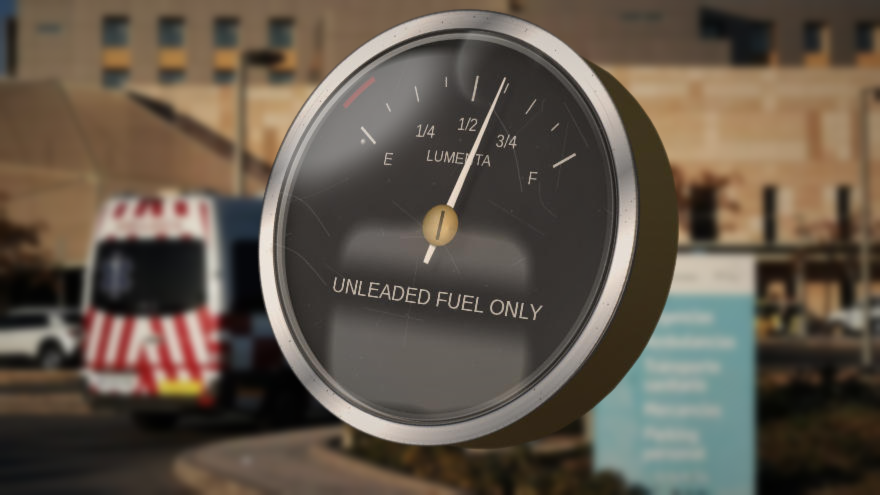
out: 0.625
